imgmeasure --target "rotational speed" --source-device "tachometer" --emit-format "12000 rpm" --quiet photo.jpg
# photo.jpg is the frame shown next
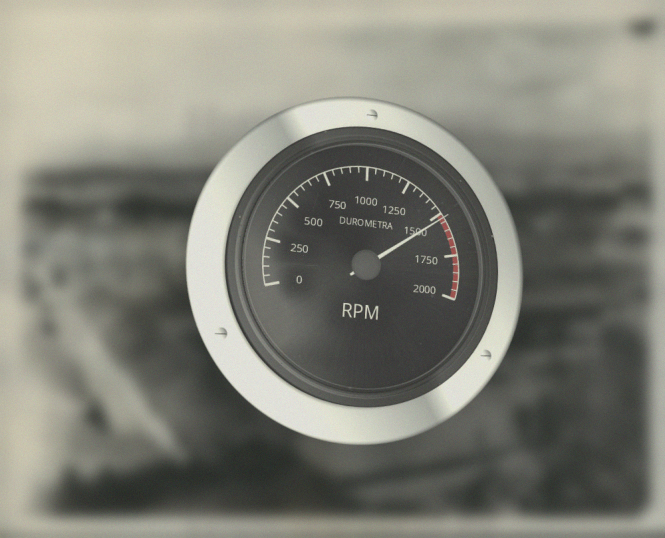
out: 1525 rpm
